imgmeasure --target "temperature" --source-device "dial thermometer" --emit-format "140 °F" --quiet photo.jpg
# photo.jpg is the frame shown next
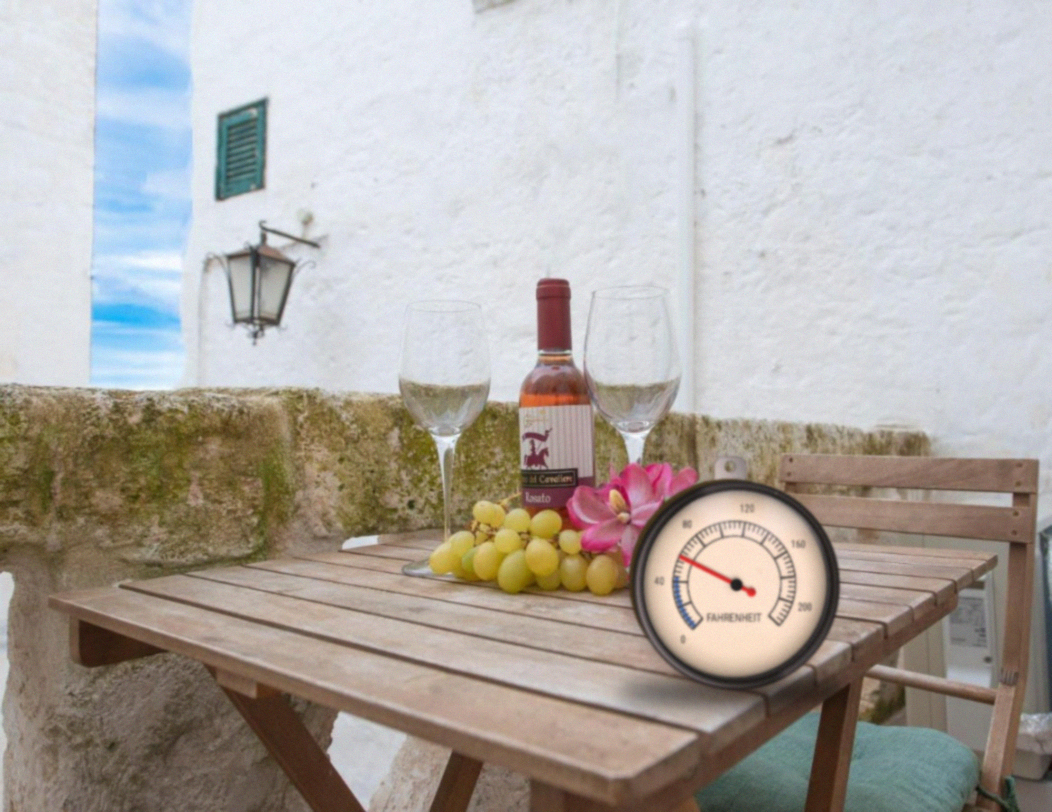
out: 60 °F
